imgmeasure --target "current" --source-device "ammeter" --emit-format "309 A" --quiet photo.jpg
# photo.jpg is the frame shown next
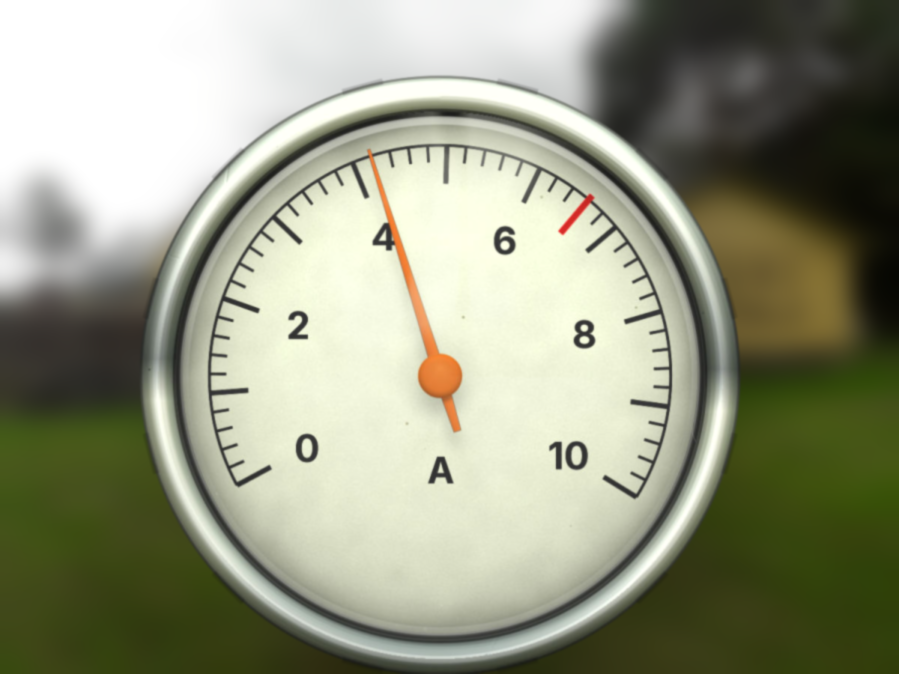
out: 4.2 A
